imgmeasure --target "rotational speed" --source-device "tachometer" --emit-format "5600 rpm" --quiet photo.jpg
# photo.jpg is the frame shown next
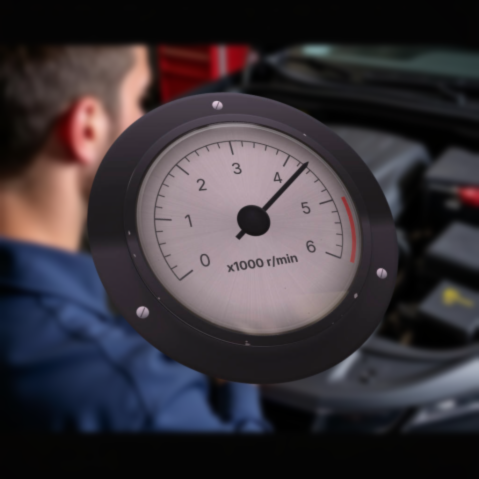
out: 4300 rpm
